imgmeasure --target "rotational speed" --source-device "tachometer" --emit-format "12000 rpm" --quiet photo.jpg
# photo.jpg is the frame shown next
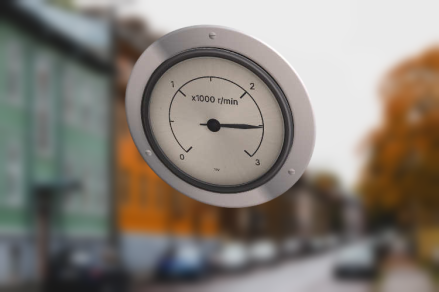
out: 2500 rpm
